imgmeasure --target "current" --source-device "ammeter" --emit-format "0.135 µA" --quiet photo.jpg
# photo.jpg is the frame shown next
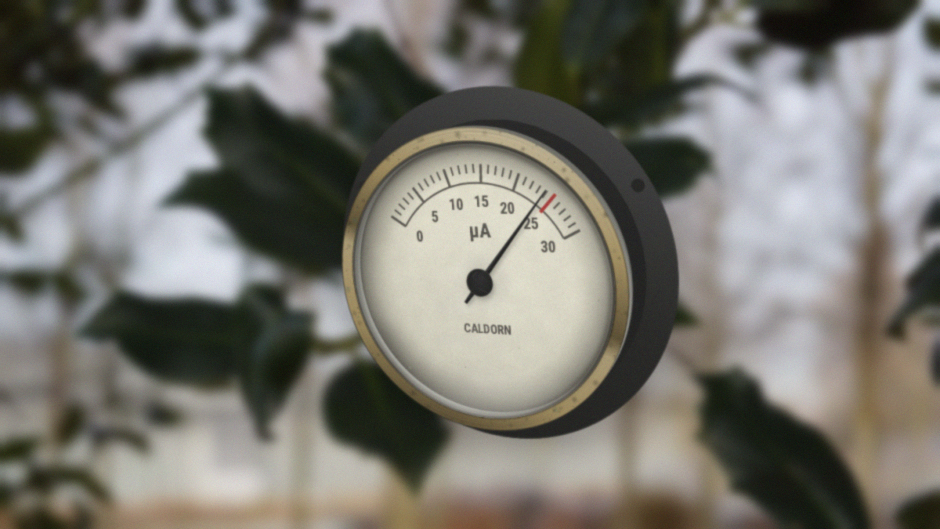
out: 24 µA
